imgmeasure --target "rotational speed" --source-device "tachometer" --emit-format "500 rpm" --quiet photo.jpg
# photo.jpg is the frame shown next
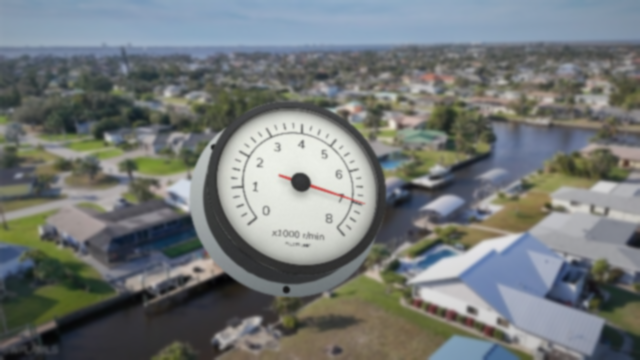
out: 7000 rpm
